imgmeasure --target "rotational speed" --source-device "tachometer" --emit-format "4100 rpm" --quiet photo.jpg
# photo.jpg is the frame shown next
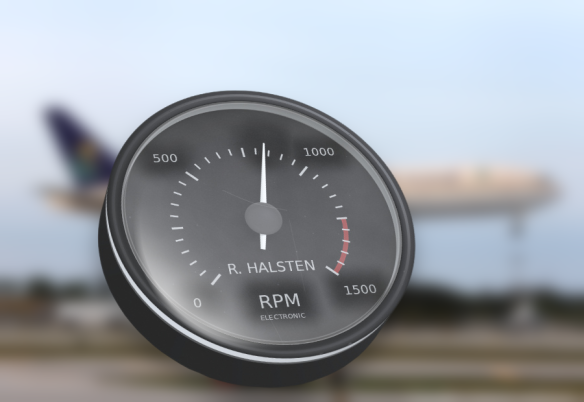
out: 825 rpm
